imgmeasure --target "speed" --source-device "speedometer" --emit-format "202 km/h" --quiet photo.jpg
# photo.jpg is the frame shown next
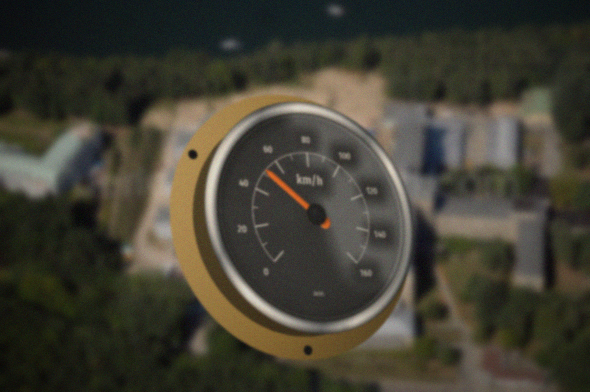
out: 50 km/h
